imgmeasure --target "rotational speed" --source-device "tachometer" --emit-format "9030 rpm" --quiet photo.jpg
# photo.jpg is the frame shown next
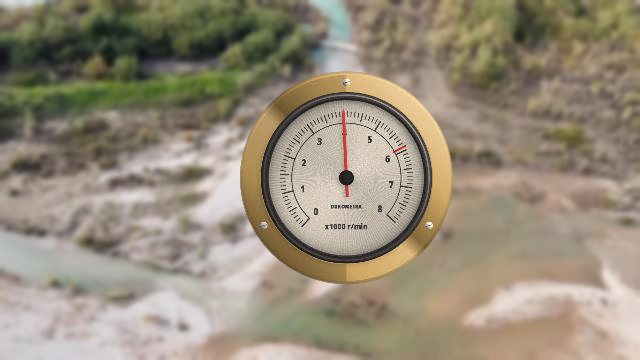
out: 4000 rpm
